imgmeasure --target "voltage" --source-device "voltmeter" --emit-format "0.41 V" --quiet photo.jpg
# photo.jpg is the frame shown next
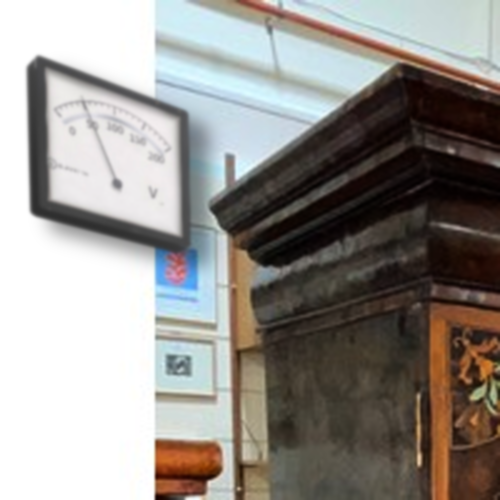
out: 50 V
